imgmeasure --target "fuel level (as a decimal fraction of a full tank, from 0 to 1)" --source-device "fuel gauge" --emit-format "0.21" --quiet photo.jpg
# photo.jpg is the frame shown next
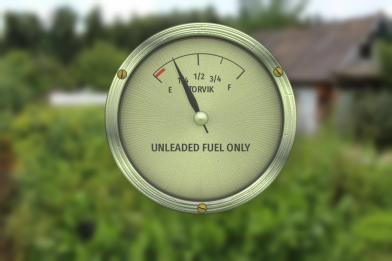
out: 0.25
